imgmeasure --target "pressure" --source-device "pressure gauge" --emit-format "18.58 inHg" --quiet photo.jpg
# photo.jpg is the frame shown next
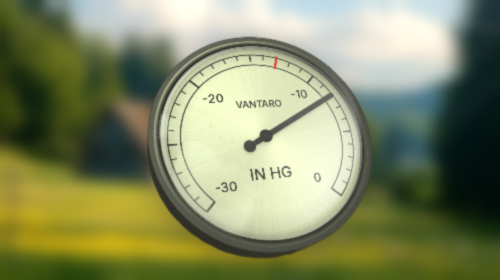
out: -8 inHg
